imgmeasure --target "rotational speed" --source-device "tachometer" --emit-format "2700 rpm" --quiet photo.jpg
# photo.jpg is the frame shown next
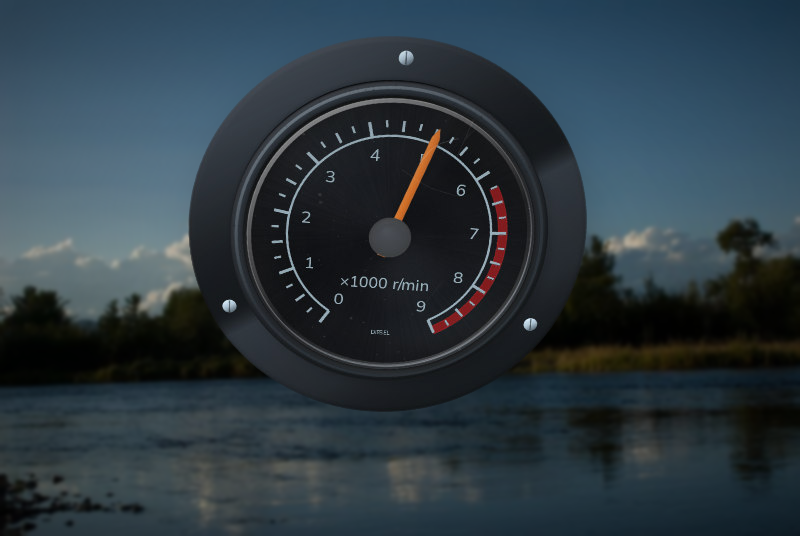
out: 5000 rpm
